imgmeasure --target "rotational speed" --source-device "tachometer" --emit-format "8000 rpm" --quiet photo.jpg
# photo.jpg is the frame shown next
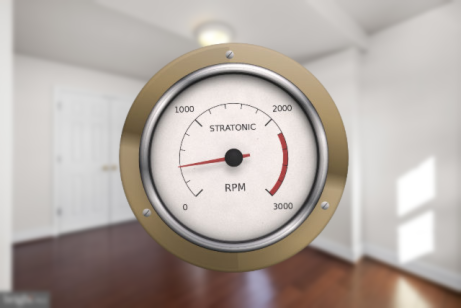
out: 400 rpm
